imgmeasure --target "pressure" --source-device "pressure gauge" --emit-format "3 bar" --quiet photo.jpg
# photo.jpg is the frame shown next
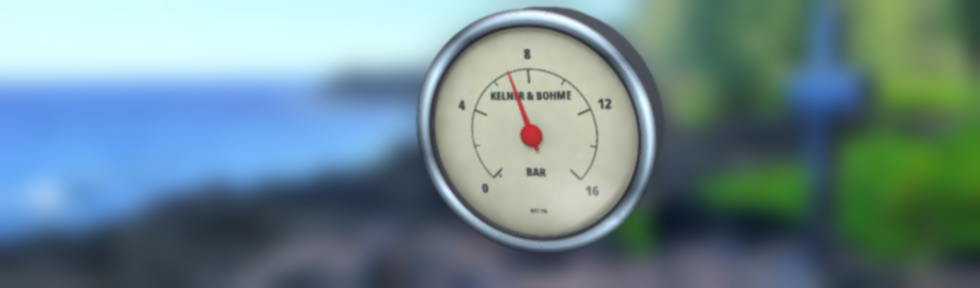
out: 7 bar
